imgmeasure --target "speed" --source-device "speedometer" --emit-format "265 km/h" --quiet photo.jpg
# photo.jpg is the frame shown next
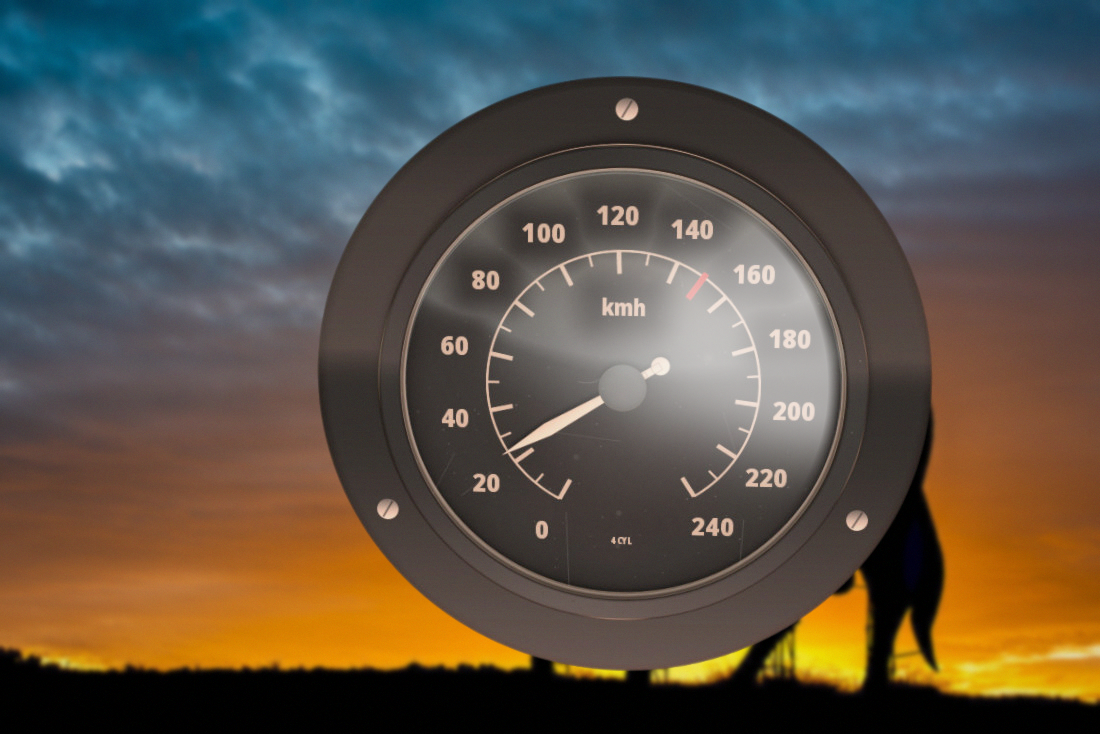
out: 25 km/h
